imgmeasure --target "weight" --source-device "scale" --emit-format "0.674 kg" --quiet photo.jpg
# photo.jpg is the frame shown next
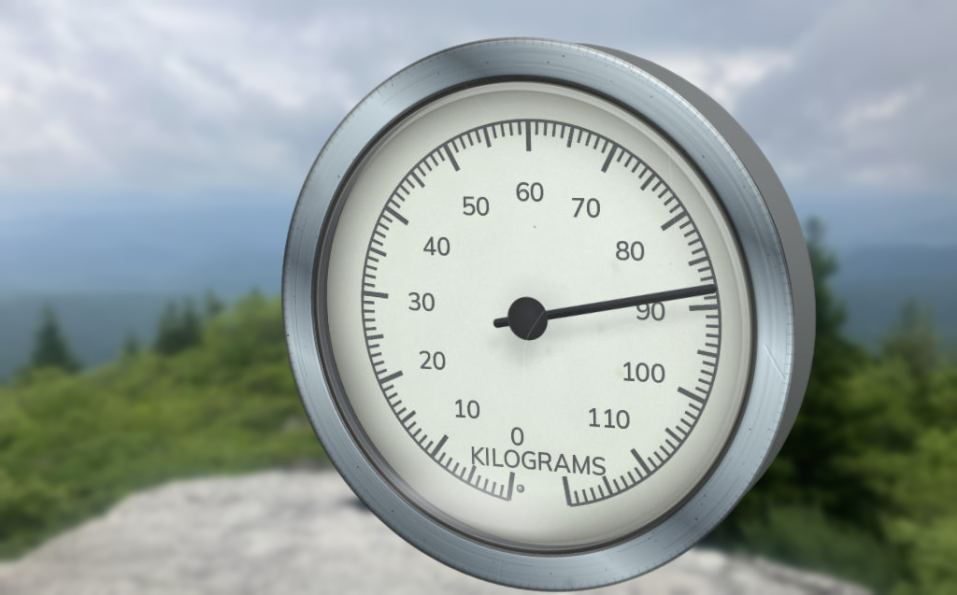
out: 88 kg
